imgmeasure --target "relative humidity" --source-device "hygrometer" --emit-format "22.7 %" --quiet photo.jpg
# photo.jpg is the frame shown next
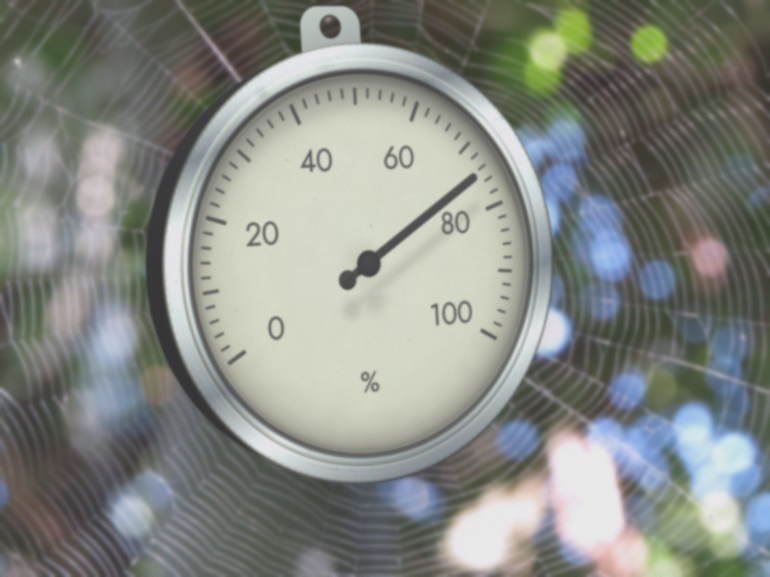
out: 74 %
